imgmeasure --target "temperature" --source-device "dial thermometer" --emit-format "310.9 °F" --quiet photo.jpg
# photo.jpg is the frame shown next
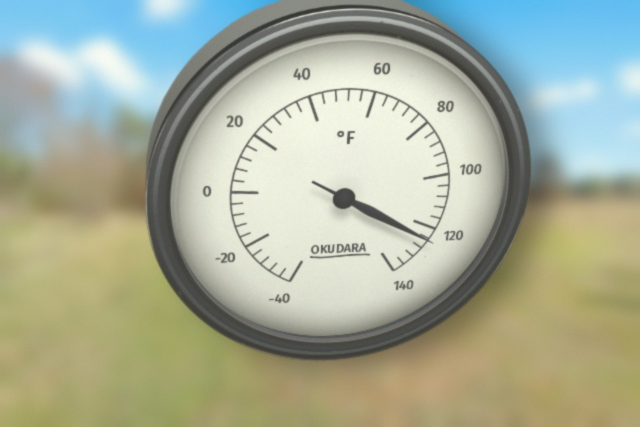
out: 124 °F
